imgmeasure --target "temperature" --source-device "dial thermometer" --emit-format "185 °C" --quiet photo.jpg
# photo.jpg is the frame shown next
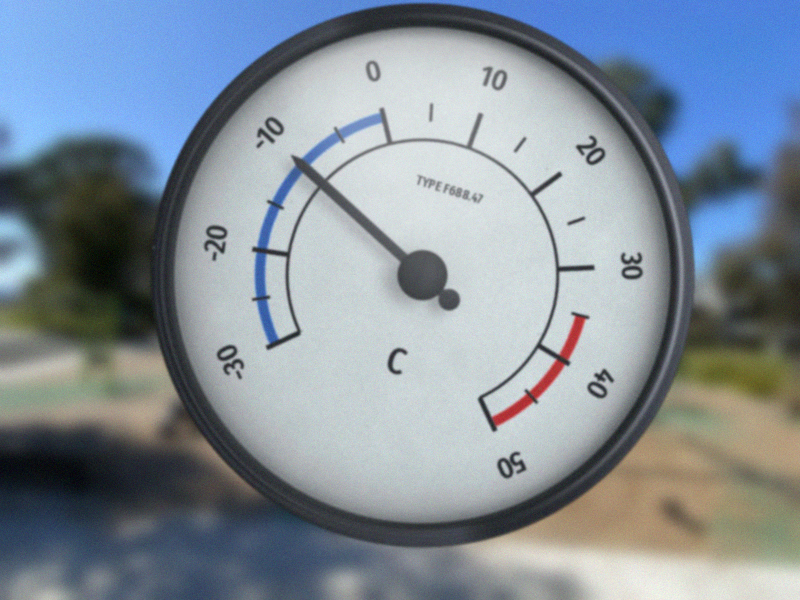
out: -10 °C
